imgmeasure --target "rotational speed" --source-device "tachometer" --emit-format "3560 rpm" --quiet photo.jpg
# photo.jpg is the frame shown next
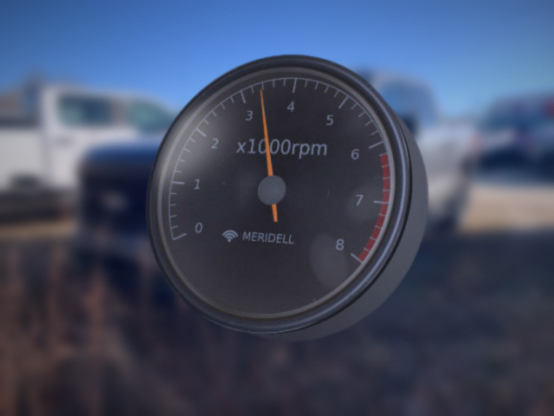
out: 3400 rpm
